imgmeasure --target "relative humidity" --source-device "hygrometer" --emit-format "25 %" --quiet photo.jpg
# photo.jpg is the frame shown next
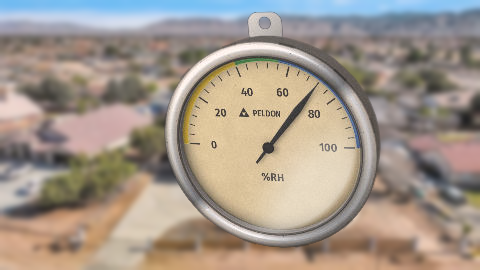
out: 72 %
